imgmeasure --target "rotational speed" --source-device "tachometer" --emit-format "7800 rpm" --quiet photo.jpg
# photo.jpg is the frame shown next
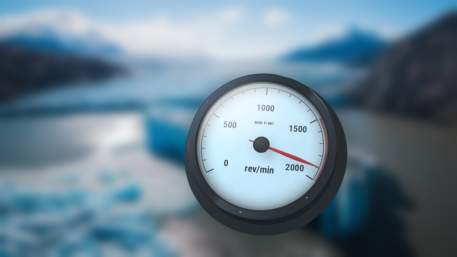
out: 1900 rpm
